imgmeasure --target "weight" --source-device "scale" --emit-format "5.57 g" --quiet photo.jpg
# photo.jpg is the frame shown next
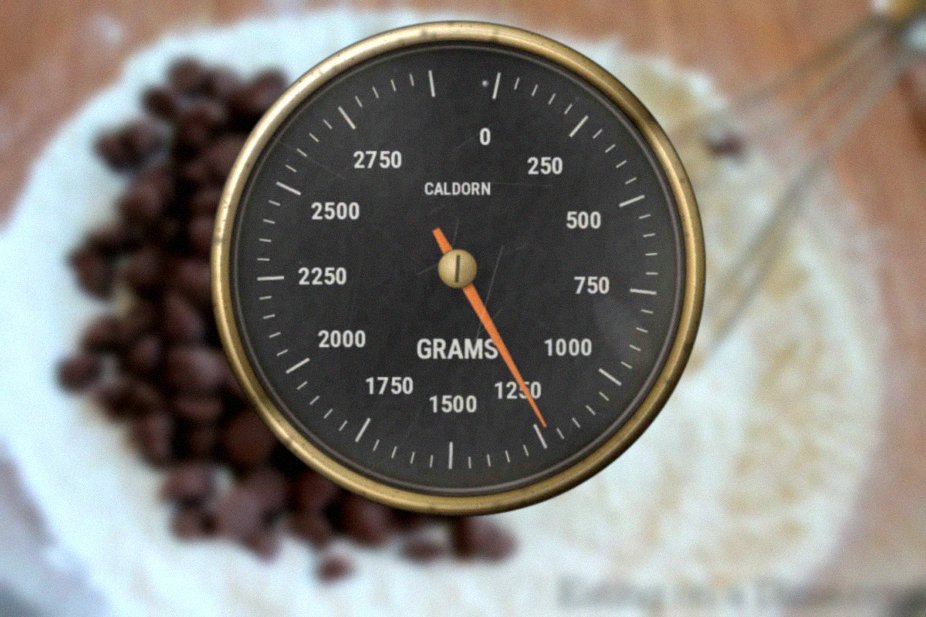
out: 1225 g
